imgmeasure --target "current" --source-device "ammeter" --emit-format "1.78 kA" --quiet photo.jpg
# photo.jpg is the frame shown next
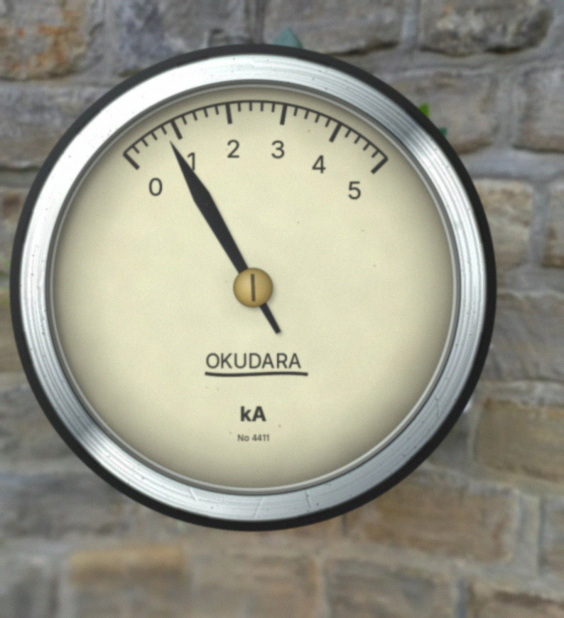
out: 0.8 kA
